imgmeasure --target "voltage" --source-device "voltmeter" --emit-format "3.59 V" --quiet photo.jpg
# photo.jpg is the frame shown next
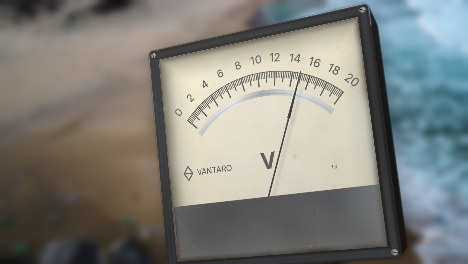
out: 15 V
